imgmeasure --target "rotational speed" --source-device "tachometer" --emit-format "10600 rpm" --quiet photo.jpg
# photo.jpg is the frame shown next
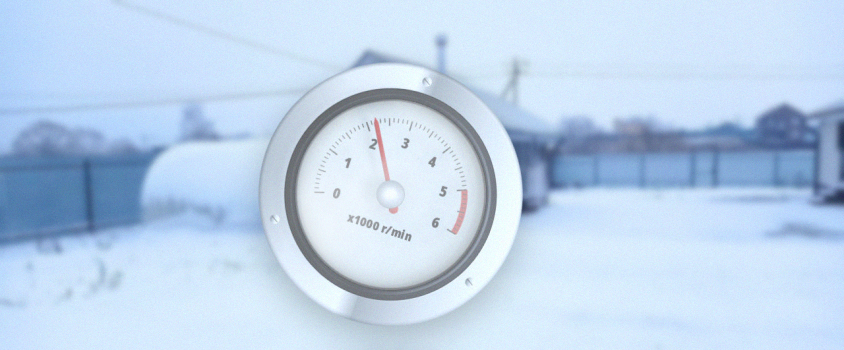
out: 2200 rpm
